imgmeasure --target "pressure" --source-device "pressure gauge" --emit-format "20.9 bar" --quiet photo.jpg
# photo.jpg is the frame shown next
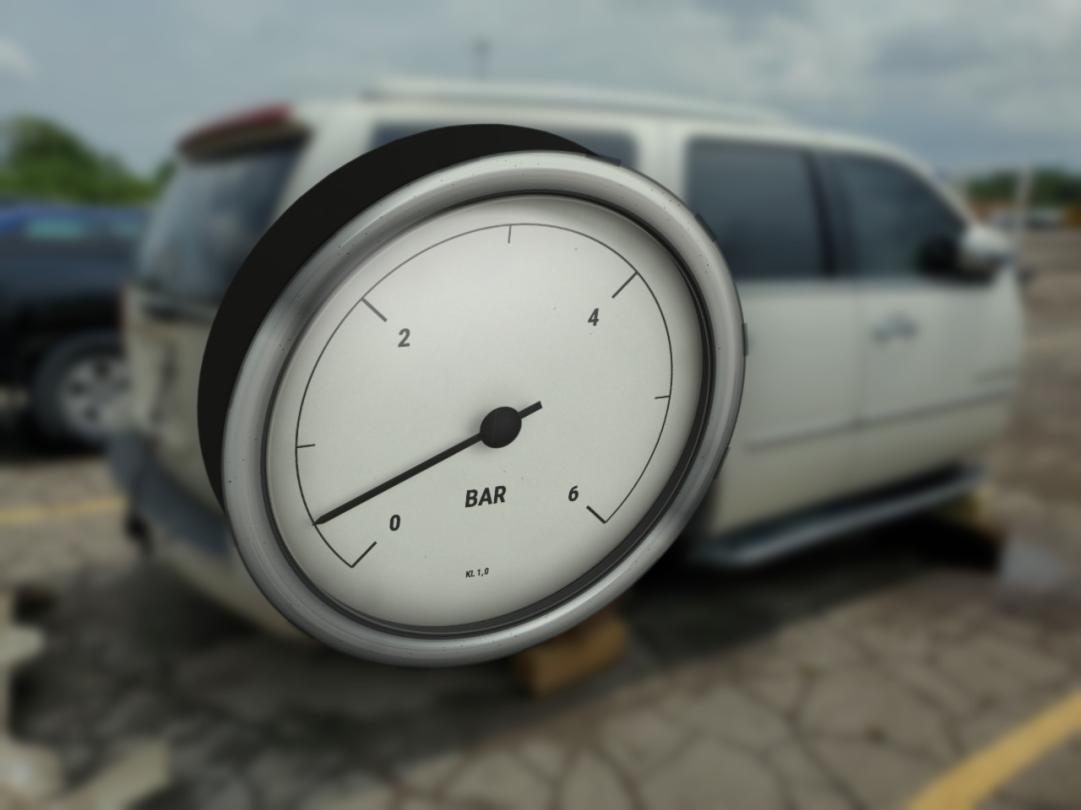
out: 0.5 bar
